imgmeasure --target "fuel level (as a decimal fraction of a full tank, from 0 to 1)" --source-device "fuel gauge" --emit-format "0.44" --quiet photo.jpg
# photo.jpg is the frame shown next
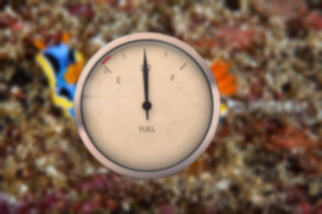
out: 0.5
